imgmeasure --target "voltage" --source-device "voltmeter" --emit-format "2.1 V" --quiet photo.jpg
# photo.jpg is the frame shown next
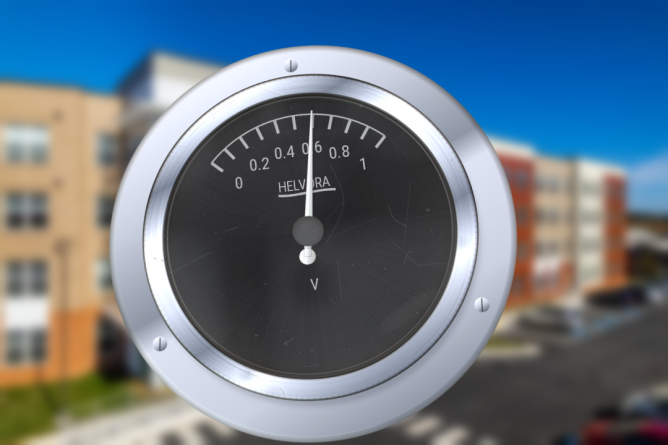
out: 0.6 V
